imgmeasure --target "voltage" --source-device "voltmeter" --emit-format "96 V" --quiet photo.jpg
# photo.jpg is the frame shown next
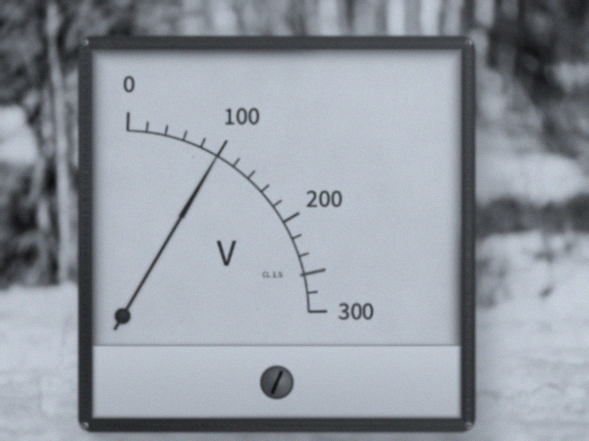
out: 100 V
